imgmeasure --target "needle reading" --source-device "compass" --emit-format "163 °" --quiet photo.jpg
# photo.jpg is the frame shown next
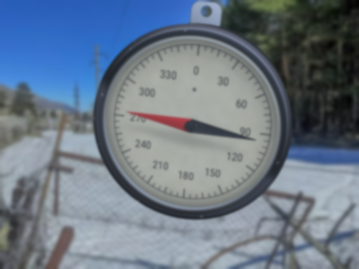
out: 275 °
